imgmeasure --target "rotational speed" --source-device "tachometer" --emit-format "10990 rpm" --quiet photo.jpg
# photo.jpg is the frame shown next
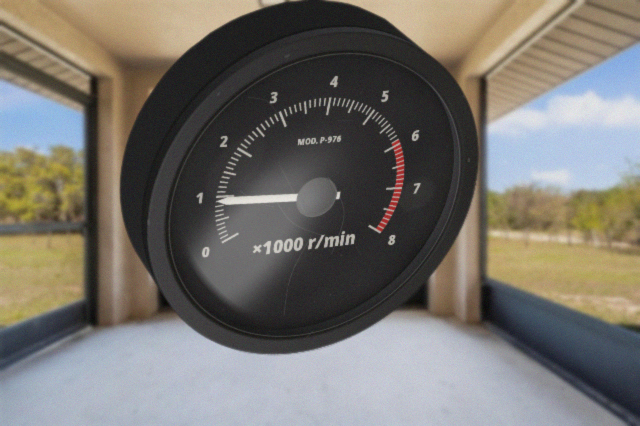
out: 1000 rpm
